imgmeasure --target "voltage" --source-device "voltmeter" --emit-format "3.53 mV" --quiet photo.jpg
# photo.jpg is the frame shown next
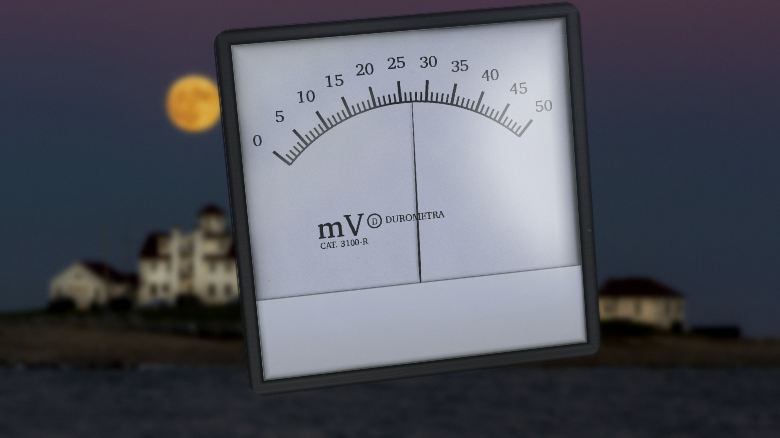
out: 27 mV
